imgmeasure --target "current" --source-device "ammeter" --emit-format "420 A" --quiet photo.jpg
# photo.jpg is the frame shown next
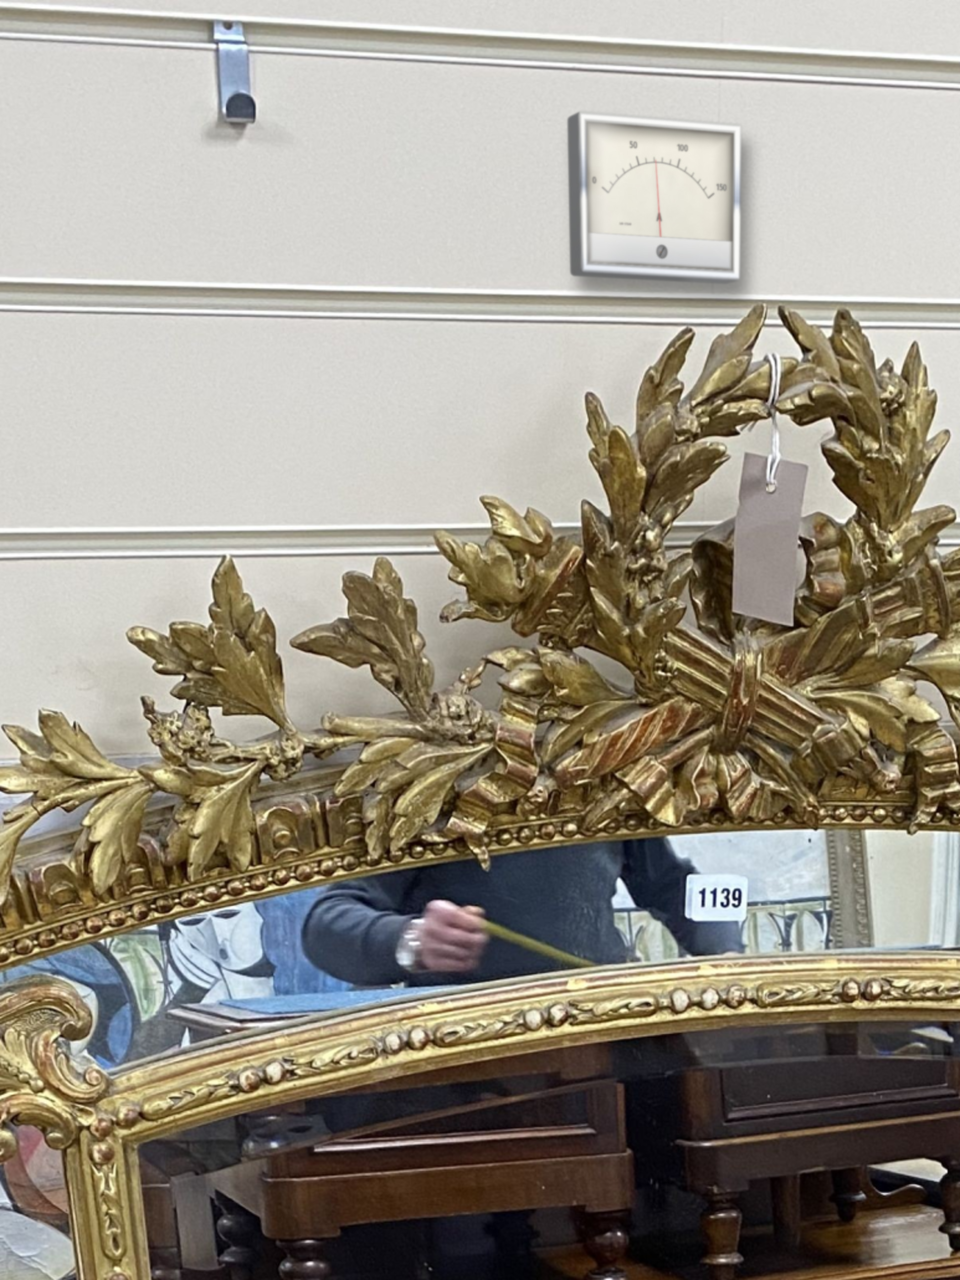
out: 70 A
